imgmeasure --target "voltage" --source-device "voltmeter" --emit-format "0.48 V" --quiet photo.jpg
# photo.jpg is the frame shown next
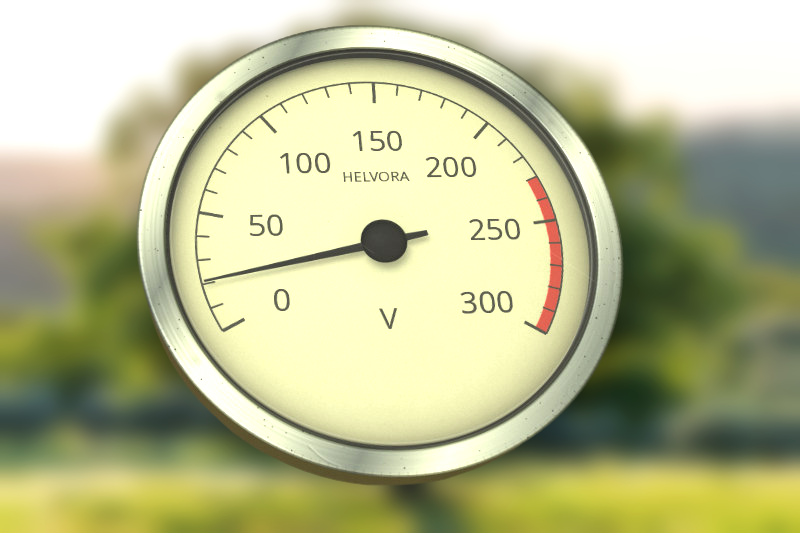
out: 20 V
